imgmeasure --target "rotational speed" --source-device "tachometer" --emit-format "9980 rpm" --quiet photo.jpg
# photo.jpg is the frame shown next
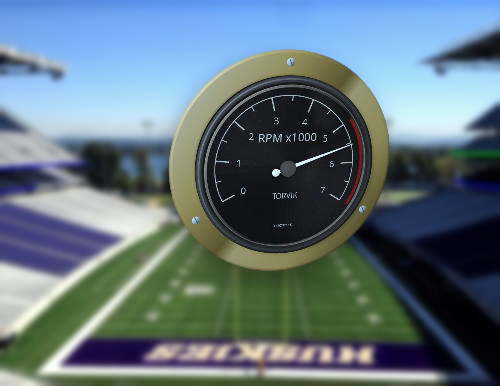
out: 5500 rpm
